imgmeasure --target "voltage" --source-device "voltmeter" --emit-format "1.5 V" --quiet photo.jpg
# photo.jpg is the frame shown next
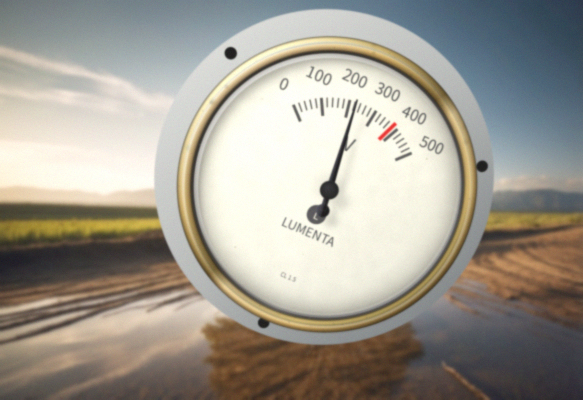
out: 220 V
